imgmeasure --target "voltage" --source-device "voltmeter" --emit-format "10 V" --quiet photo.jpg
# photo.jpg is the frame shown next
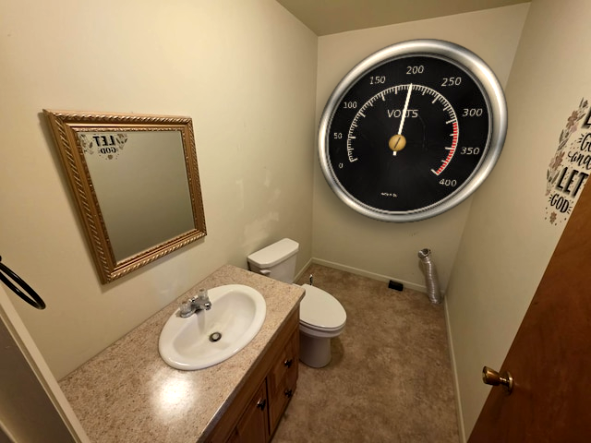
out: 200 V
